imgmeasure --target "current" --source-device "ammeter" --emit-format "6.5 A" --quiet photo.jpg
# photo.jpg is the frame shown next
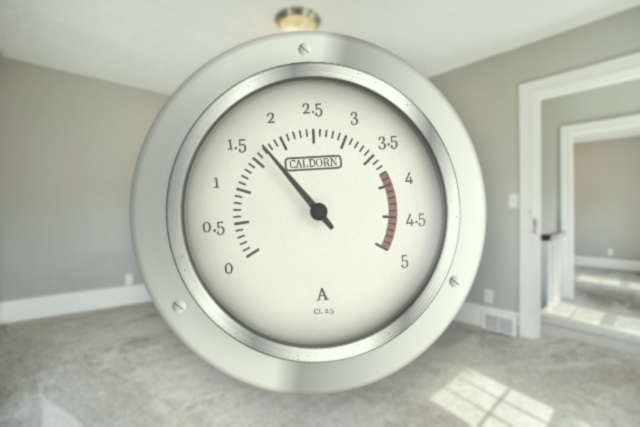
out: 1.7 A
